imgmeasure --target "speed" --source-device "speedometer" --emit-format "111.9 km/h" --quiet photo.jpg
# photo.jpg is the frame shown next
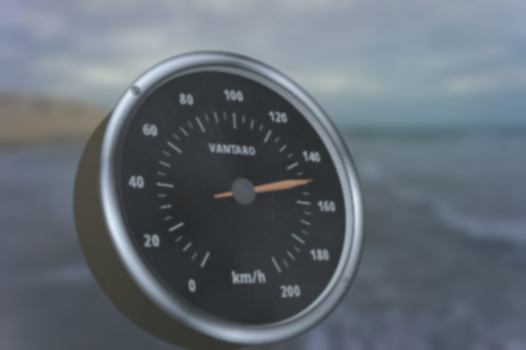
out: 150 km/h
